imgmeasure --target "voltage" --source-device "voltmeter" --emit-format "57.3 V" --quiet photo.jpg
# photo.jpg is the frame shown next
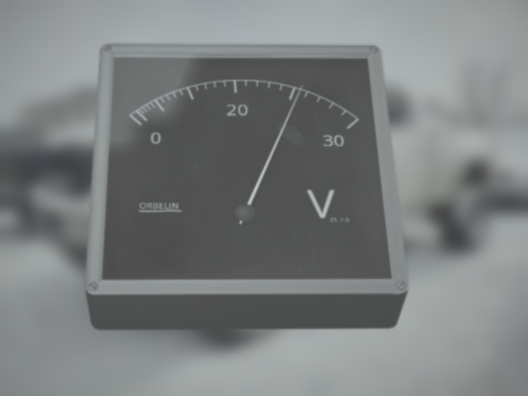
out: 25.5 V
